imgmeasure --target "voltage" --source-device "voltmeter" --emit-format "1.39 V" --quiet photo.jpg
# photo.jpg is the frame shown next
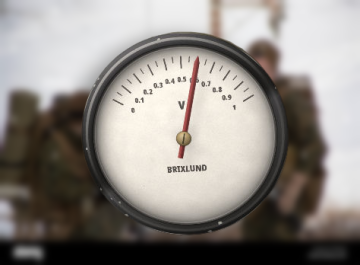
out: 0.6 V
